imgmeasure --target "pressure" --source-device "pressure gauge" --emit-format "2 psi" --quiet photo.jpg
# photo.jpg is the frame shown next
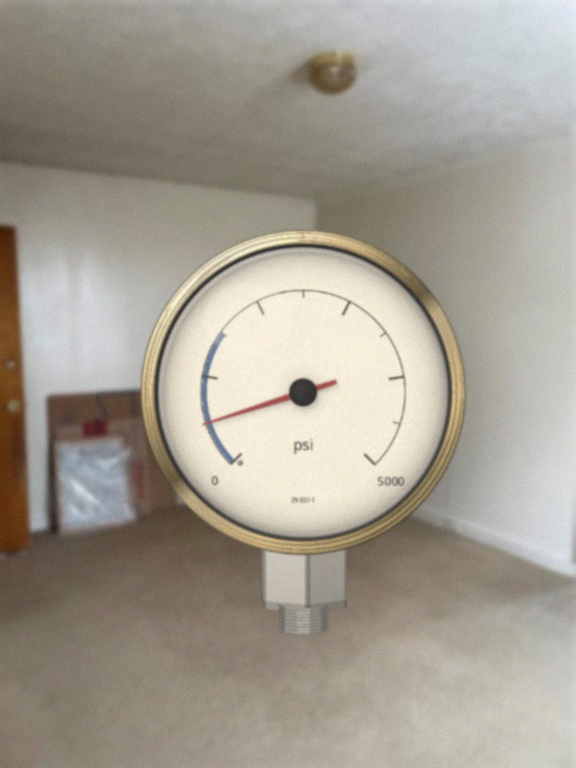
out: 500 psi
